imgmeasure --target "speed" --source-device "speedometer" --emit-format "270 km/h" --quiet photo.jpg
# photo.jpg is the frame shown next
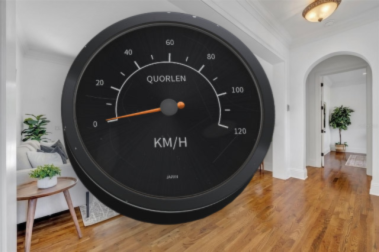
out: 0 km/h
